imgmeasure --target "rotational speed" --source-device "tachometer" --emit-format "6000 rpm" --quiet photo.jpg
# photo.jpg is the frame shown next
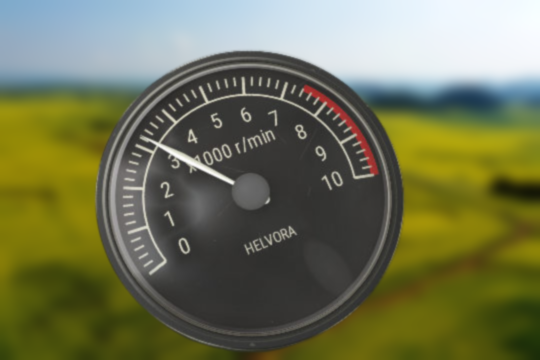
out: 3200 rpm
